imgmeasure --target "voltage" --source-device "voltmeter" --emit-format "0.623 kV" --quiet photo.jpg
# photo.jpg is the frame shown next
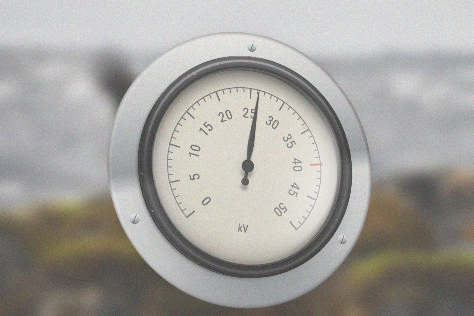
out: 26 kV
